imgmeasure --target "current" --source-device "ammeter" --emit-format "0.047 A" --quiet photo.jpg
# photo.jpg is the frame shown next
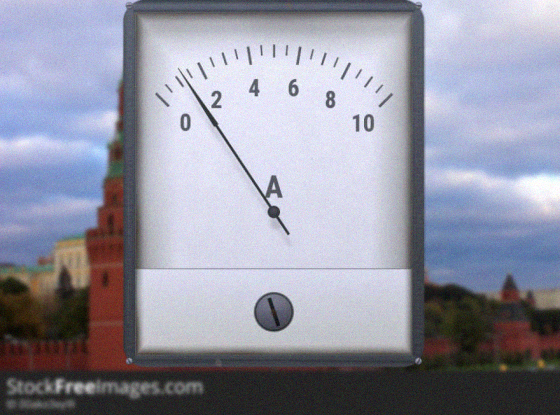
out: 1.25 A
